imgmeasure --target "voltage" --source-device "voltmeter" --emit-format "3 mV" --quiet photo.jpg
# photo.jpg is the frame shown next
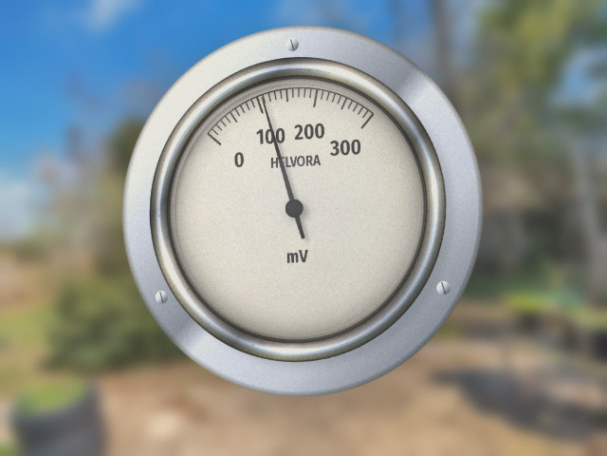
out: 110 mV
